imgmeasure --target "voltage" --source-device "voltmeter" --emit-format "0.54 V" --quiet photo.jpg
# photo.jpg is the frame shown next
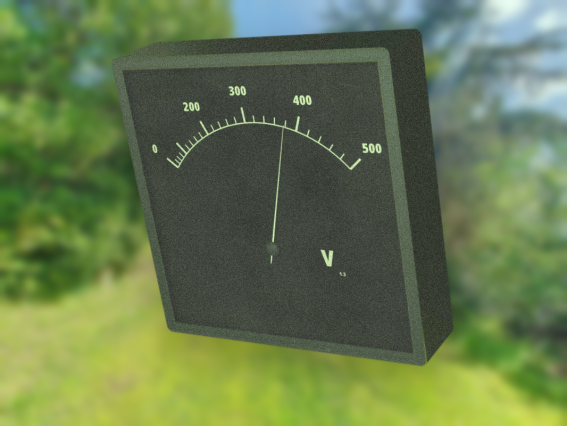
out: 380 V
